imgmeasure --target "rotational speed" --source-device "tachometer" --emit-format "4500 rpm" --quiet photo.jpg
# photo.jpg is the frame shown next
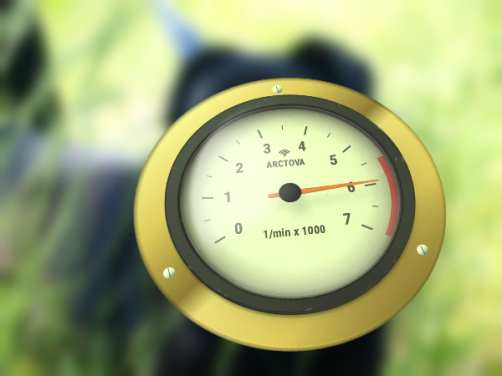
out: 6000 rpm
